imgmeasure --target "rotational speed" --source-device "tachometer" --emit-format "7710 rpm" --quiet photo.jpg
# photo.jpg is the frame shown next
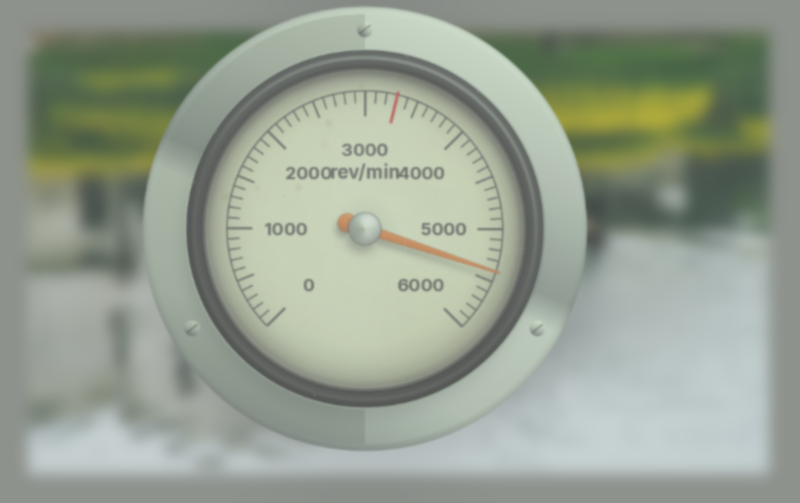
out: 5400 rpm
